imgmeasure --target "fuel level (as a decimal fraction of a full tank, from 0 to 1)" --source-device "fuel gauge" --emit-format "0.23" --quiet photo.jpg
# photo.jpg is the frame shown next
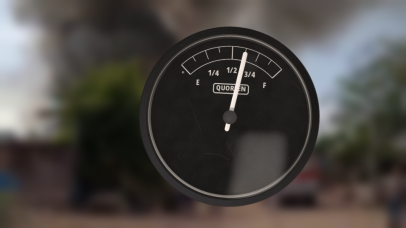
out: 0.625
